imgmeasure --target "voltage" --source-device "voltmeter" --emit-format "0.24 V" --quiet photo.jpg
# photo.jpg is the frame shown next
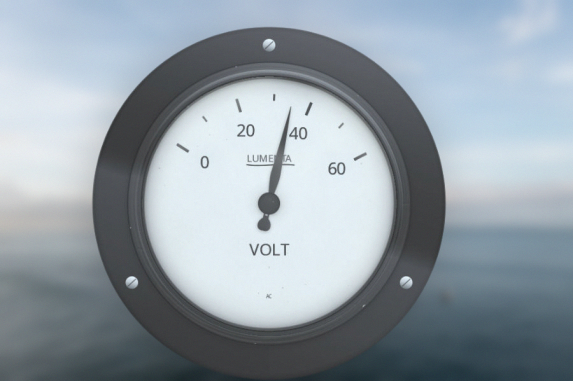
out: 35 V
